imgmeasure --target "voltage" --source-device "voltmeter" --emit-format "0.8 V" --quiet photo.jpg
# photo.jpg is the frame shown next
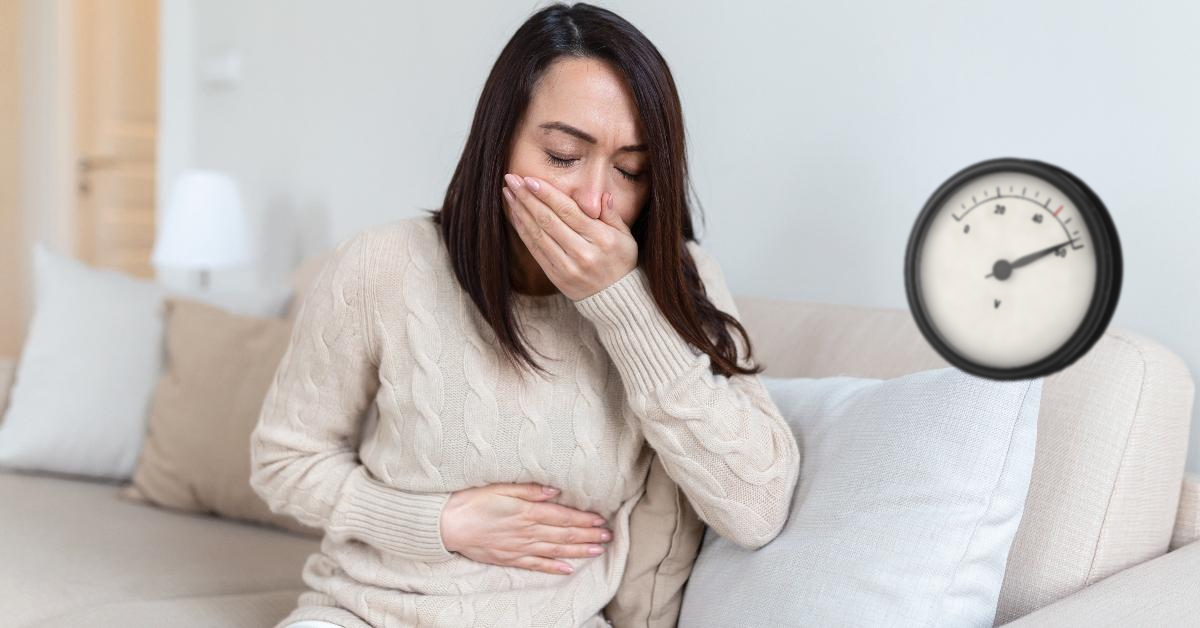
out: 57.5 V
